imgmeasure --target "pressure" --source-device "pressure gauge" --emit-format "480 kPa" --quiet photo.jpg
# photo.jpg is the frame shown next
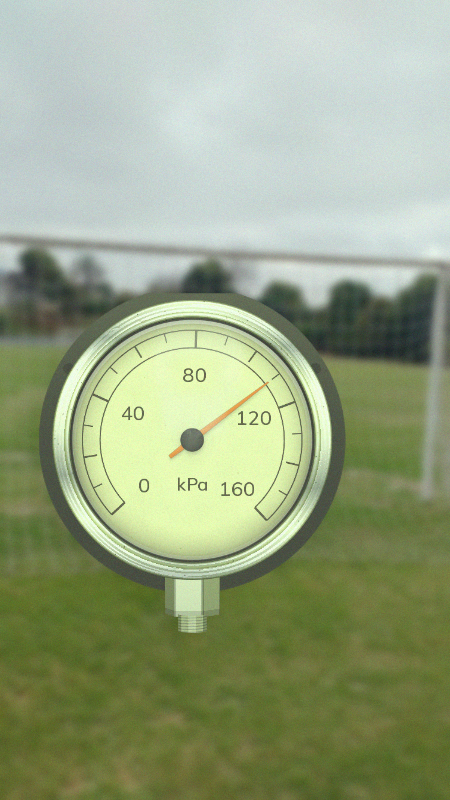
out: 110 kPa
